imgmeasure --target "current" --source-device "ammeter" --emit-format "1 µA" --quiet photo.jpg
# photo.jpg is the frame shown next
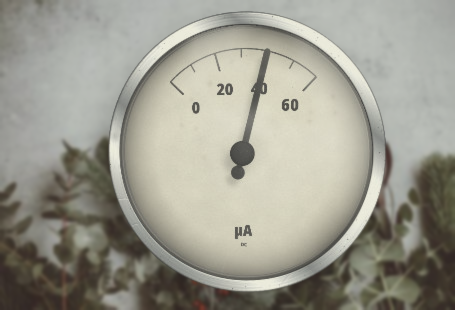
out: 40 µA
